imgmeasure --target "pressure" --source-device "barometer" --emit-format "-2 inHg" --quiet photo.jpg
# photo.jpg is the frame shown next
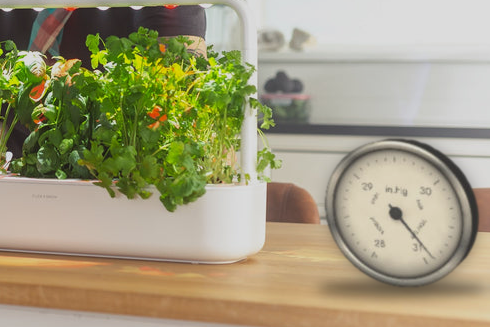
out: 30.9 inHg
